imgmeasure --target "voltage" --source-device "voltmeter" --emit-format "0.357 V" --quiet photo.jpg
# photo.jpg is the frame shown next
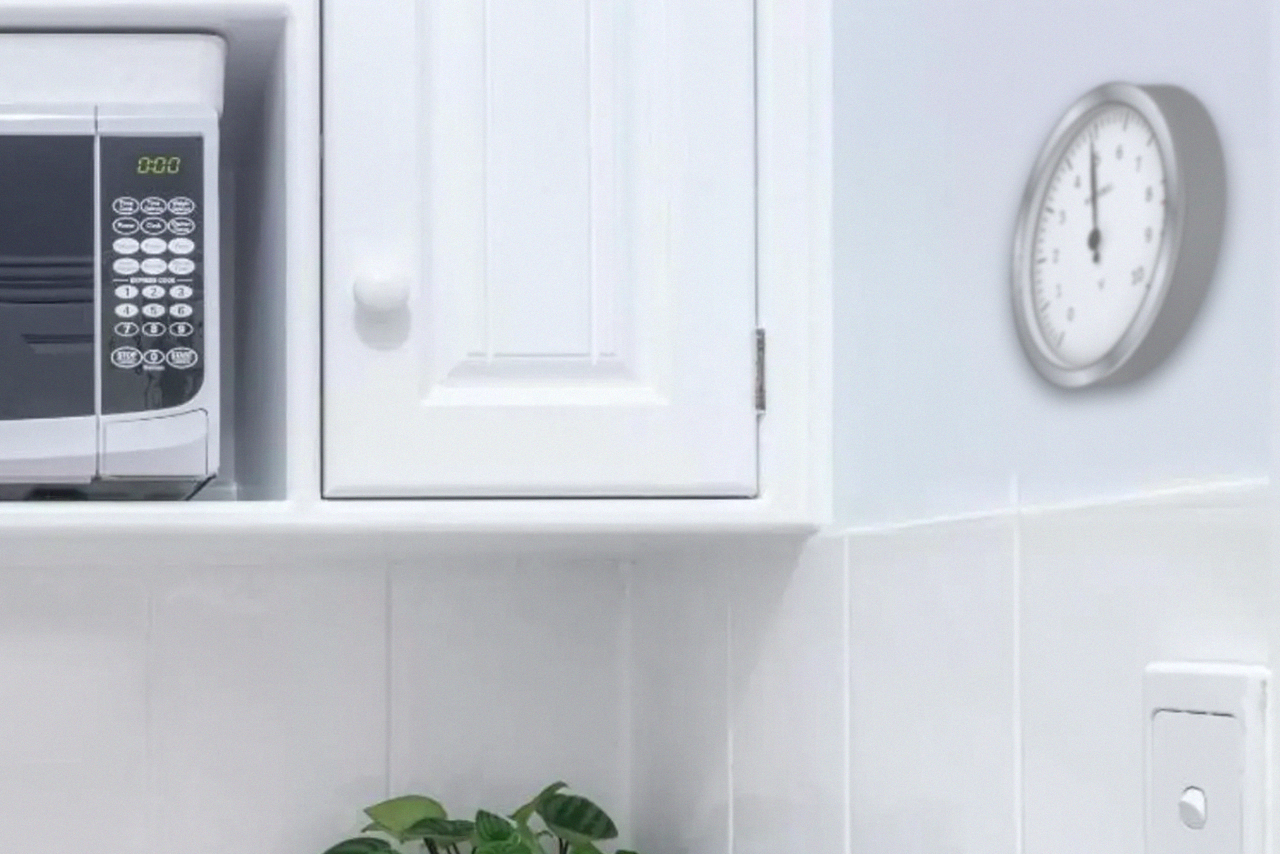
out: 5 V
